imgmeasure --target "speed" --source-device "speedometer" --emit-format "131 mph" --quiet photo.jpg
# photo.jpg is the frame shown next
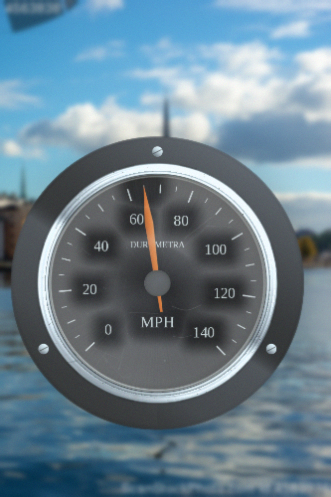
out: 65 mph
